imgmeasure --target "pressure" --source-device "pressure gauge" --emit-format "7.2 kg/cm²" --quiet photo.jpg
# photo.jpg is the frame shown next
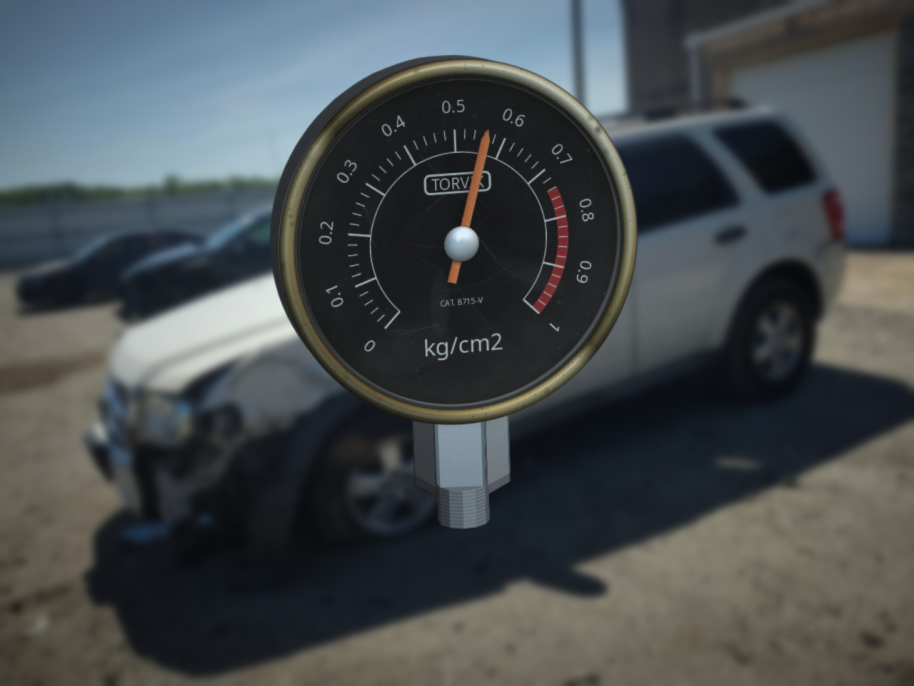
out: 0.56 kg/cm²
